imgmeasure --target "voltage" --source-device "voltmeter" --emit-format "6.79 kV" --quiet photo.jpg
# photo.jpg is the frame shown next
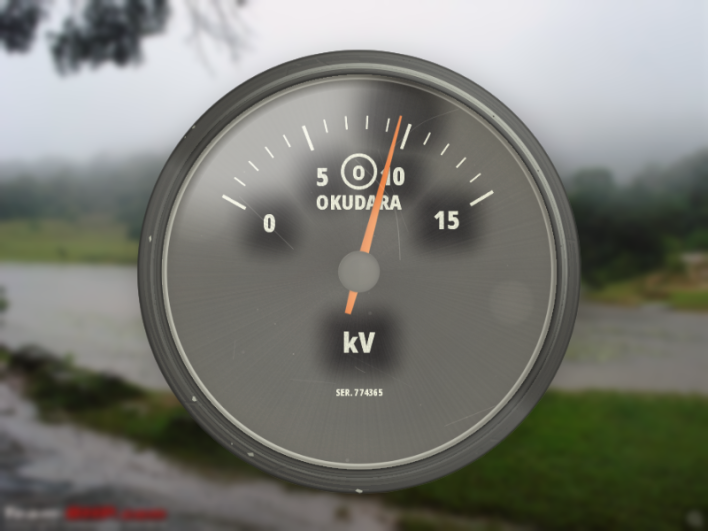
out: 9.5 kV
